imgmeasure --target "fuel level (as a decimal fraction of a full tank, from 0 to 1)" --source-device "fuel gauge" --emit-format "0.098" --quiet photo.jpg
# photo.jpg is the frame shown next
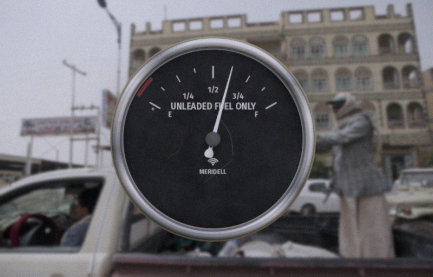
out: 0.625
